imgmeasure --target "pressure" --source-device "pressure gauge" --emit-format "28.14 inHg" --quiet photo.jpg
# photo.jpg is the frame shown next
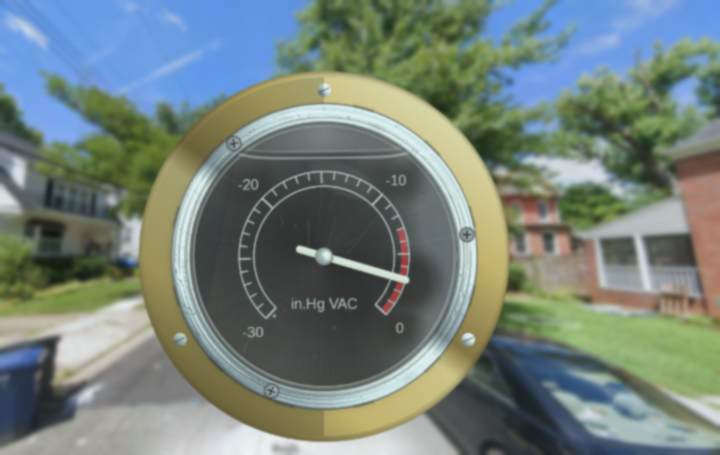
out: -3 inHg
